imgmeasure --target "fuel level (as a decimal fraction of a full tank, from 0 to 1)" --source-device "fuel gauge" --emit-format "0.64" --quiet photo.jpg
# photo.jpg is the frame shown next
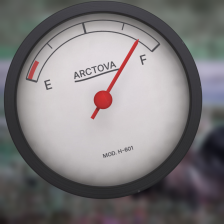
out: 0.875
